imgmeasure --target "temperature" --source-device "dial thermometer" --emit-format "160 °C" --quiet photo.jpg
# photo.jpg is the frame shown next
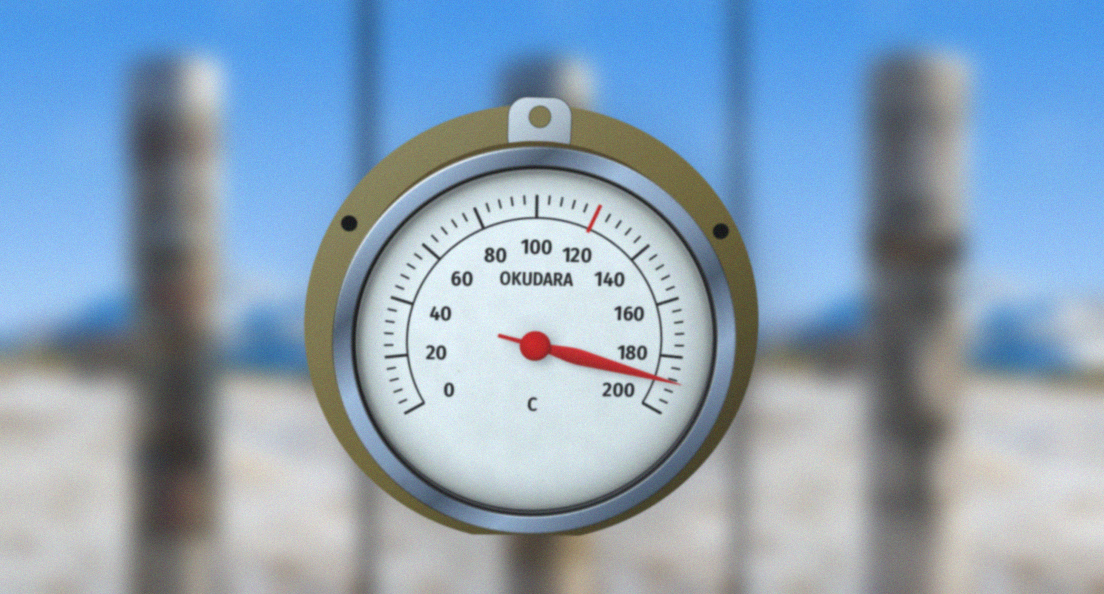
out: 188 °C
